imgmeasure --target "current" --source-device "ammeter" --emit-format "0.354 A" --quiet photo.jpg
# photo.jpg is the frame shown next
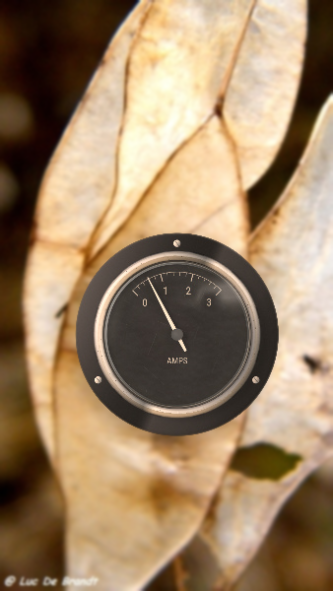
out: 0.6 A
